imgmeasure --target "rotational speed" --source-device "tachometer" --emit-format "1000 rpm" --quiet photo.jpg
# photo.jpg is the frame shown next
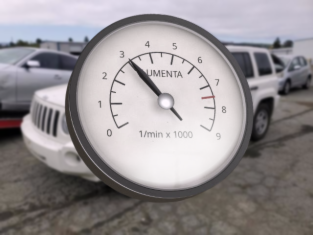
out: 3000 rpm
